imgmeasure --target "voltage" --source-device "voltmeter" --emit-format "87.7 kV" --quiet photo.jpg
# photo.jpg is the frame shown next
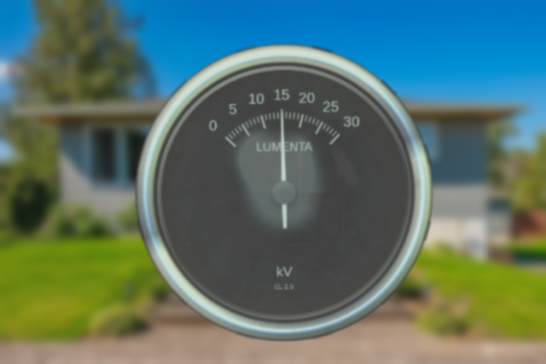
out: 15 kV
